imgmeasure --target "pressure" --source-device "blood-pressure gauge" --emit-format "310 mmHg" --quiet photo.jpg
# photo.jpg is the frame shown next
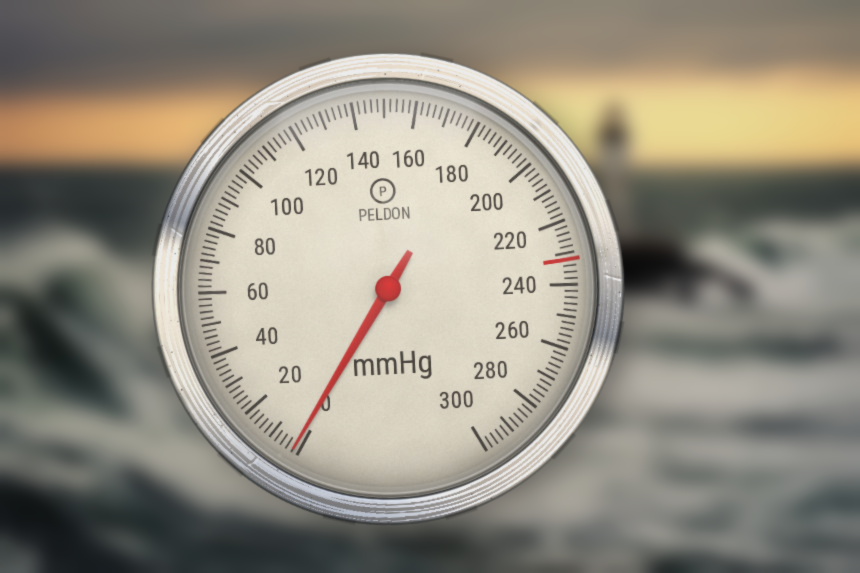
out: 2 mmHg
